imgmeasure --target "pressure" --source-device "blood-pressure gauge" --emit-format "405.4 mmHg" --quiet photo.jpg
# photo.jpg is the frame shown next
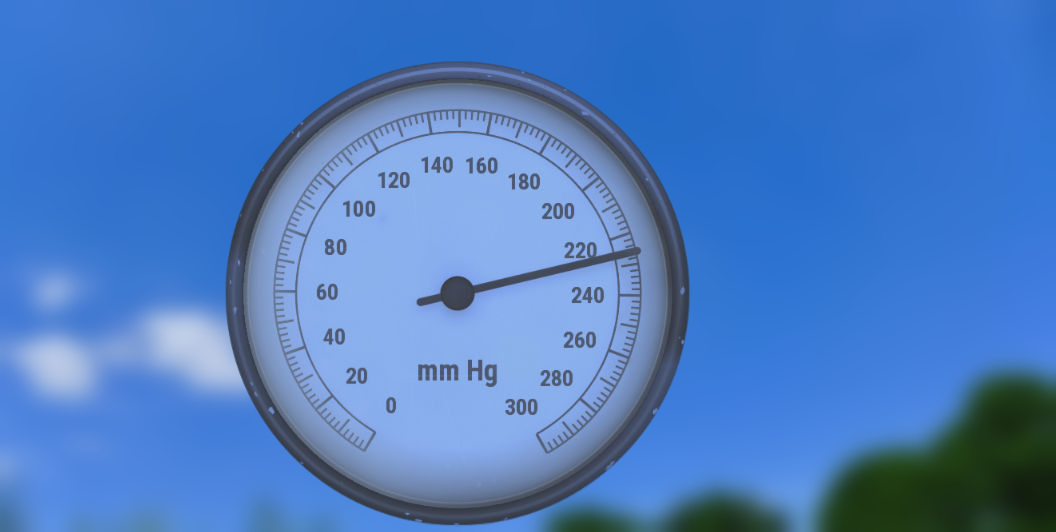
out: 226 mmHg
